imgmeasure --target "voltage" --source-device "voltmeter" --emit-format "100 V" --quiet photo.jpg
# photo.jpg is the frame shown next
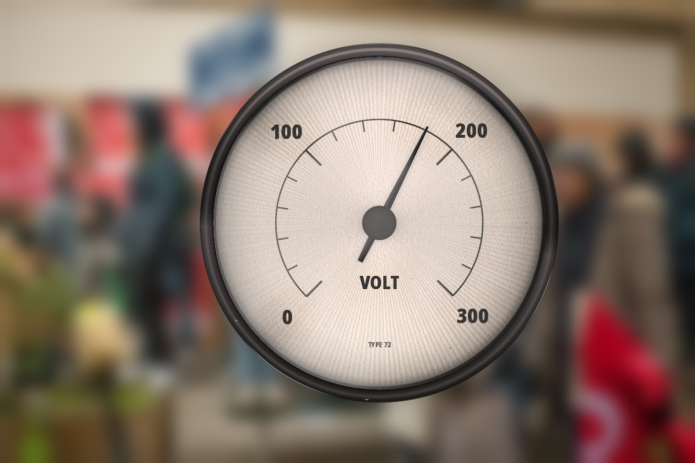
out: 180 V
